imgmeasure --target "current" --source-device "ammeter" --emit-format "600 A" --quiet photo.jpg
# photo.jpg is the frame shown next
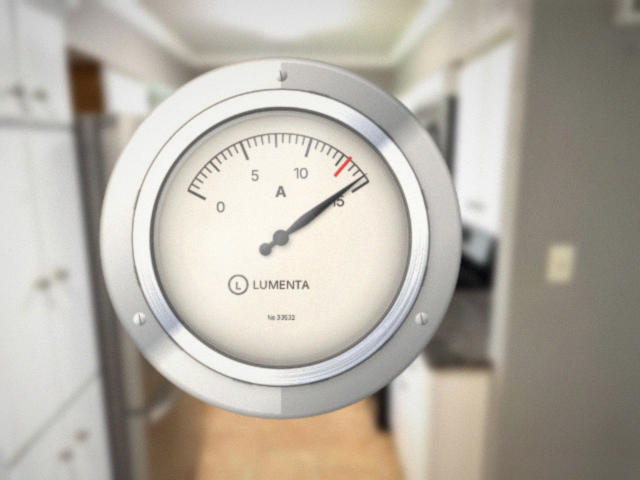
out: 14.5 A
